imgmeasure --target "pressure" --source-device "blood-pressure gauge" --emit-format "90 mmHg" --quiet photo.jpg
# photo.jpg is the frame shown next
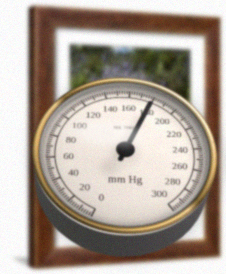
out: 180 mmHg
